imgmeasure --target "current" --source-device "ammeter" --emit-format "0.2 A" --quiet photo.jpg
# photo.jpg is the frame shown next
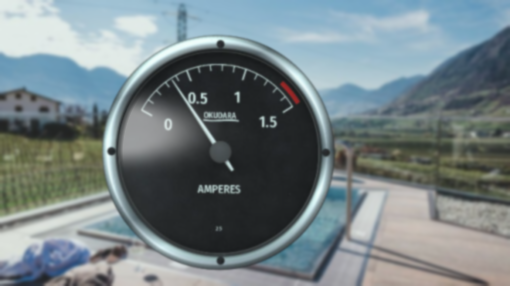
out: 0.35 A
